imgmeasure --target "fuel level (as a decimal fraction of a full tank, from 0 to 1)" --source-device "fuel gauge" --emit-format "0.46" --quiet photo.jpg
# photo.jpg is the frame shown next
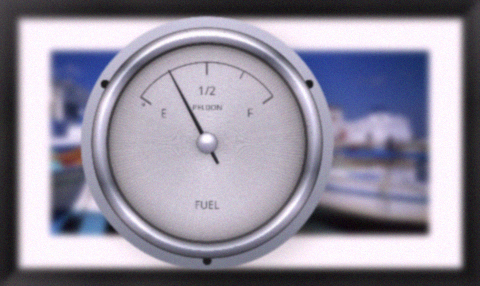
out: 0.25
